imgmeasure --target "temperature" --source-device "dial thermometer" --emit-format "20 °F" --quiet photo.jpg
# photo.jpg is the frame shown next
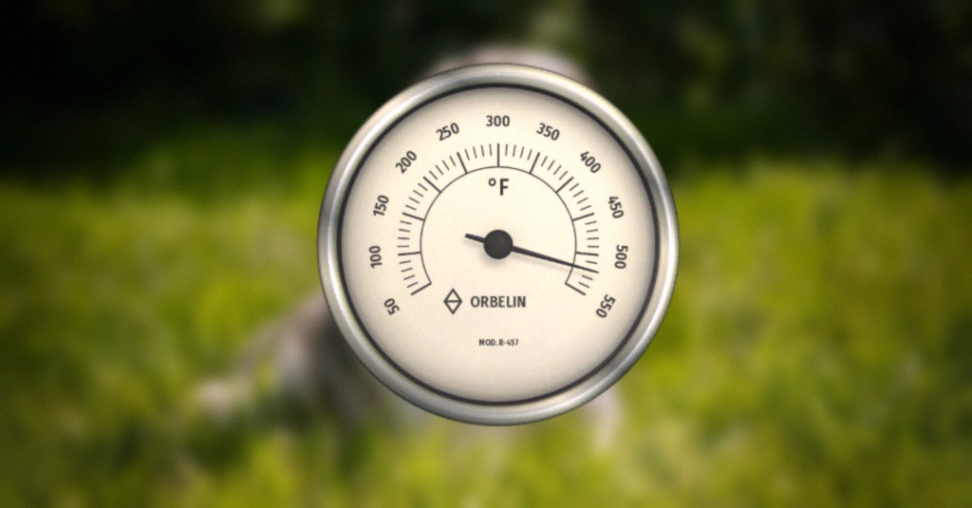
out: 520 °F
